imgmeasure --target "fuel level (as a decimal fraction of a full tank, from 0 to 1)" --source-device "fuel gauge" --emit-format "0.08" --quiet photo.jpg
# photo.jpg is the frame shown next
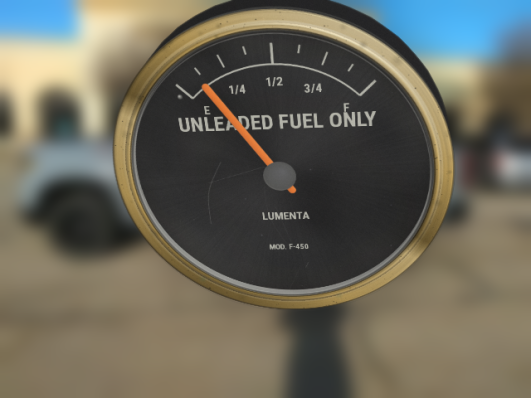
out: 0.125
